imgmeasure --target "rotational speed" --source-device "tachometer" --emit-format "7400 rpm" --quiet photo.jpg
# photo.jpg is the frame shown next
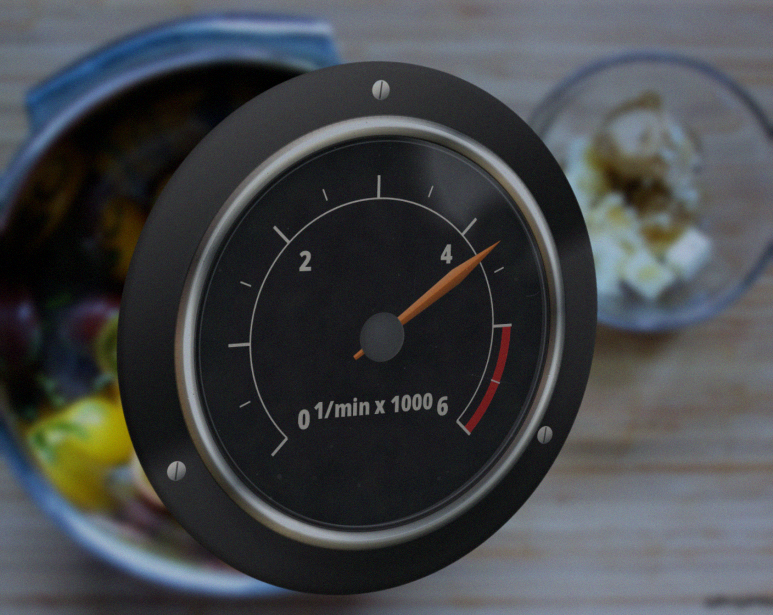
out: 4250 rpm
